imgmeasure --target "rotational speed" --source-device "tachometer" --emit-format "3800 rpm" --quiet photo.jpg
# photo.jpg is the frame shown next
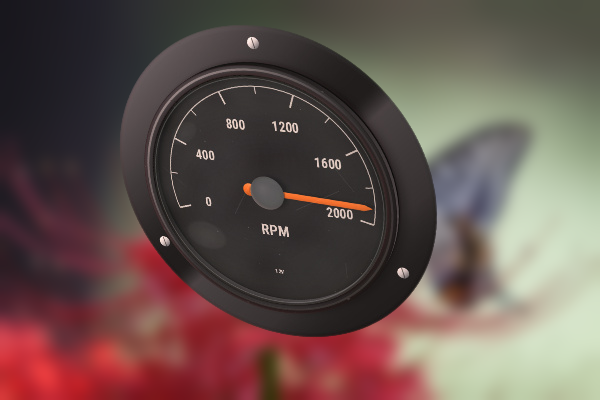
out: 1900 rpm
